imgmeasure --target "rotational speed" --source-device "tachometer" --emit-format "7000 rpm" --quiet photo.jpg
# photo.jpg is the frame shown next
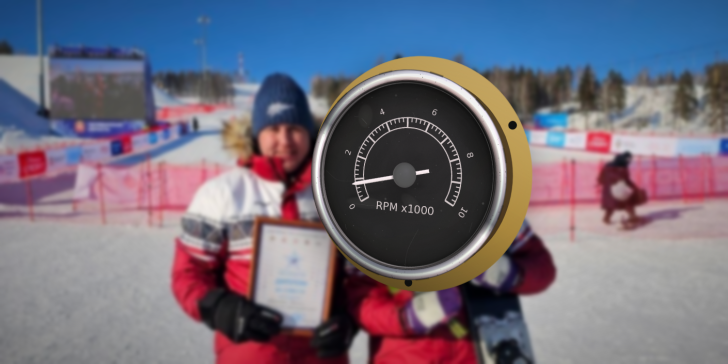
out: 800 rpm
